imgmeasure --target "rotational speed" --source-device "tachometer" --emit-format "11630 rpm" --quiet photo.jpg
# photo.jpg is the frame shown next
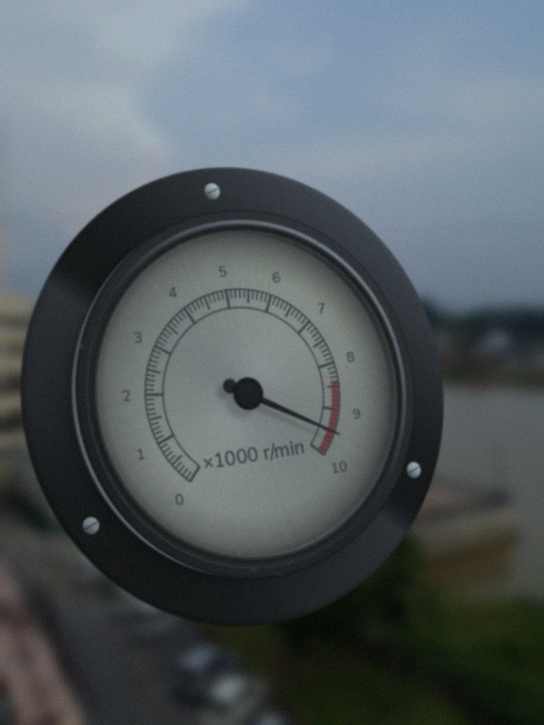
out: 9500 rpm
